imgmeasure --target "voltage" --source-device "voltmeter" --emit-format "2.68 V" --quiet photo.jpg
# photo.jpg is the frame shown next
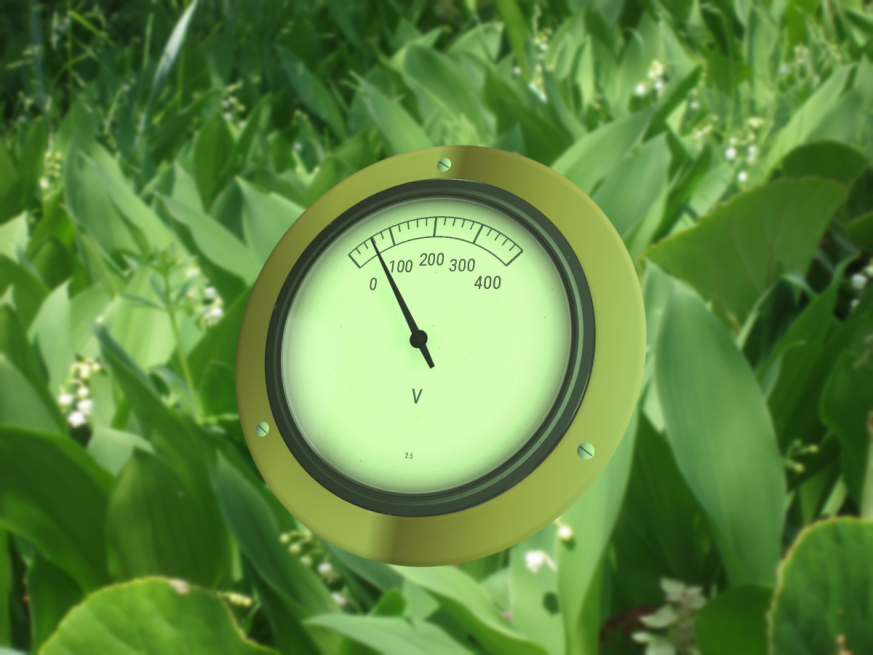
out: 60 V
